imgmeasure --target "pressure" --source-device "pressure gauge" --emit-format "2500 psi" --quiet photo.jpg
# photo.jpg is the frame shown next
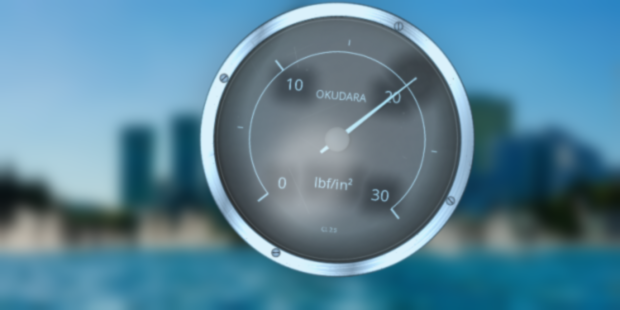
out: 20 psi
